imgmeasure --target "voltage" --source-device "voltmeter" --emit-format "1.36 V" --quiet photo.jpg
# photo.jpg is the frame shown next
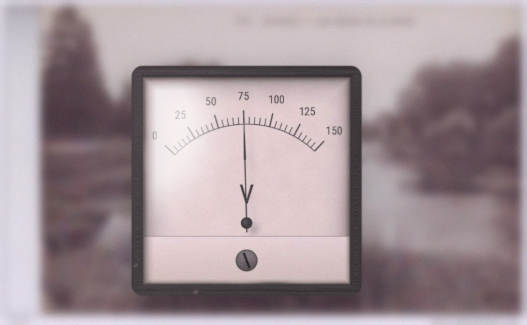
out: 75 V
